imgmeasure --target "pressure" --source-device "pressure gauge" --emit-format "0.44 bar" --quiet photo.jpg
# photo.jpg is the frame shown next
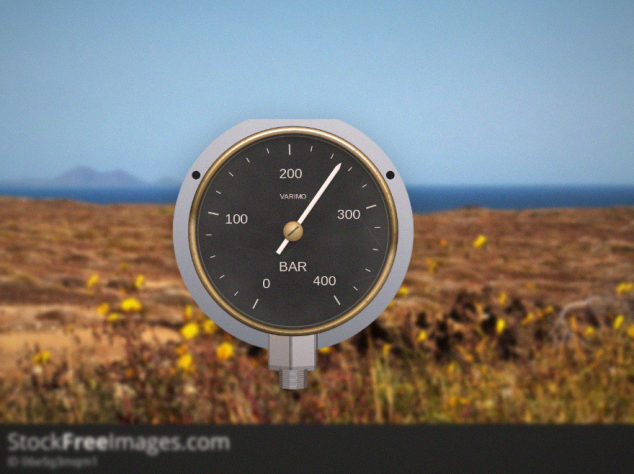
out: 250 bar
